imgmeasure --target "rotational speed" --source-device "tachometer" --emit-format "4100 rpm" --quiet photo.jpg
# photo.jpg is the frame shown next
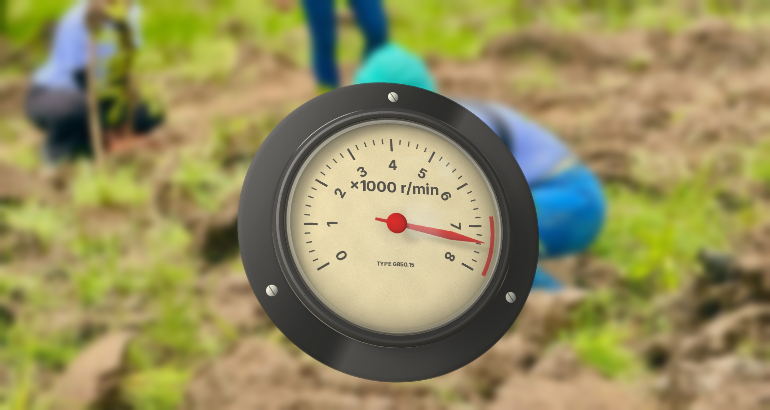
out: 7400 rpm
